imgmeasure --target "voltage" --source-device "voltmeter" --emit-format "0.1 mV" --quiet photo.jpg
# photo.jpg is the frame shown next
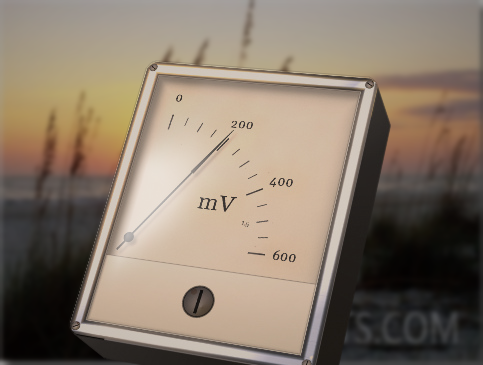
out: 200 mV
